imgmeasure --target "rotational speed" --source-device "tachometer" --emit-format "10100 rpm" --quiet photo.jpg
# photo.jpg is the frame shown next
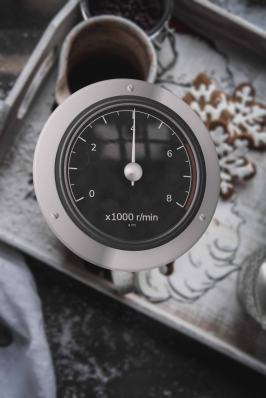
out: 4000 rpm
